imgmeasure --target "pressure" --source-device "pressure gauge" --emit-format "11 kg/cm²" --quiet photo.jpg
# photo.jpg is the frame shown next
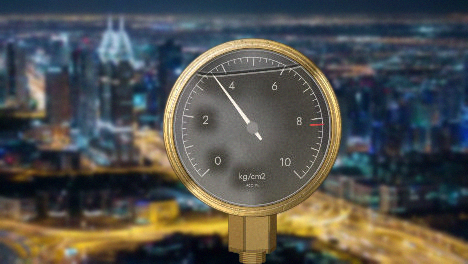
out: 3.6 kg/cm²
